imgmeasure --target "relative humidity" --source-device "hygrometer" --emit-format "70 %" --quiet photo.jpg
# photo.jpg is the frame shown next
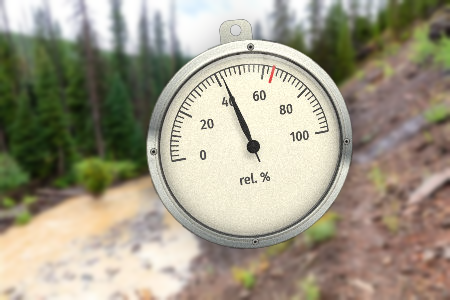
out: 42 %
